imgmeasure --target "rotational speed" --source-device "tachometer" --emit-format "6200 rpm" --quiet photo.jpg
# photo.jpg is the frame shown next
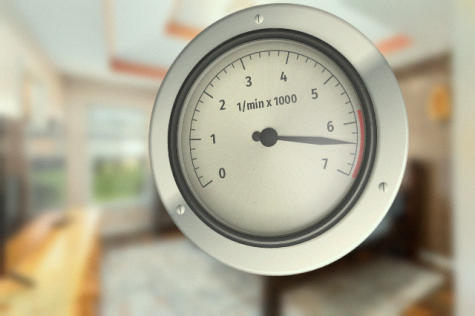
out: 6400 rpm
